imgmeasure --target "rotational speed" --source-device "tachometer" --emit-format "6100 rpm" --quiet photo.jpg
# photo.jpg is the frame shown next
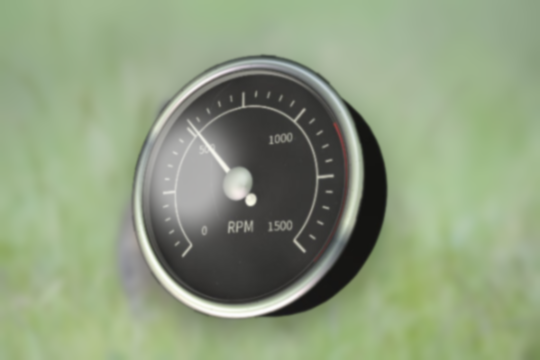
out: 525 rpm
